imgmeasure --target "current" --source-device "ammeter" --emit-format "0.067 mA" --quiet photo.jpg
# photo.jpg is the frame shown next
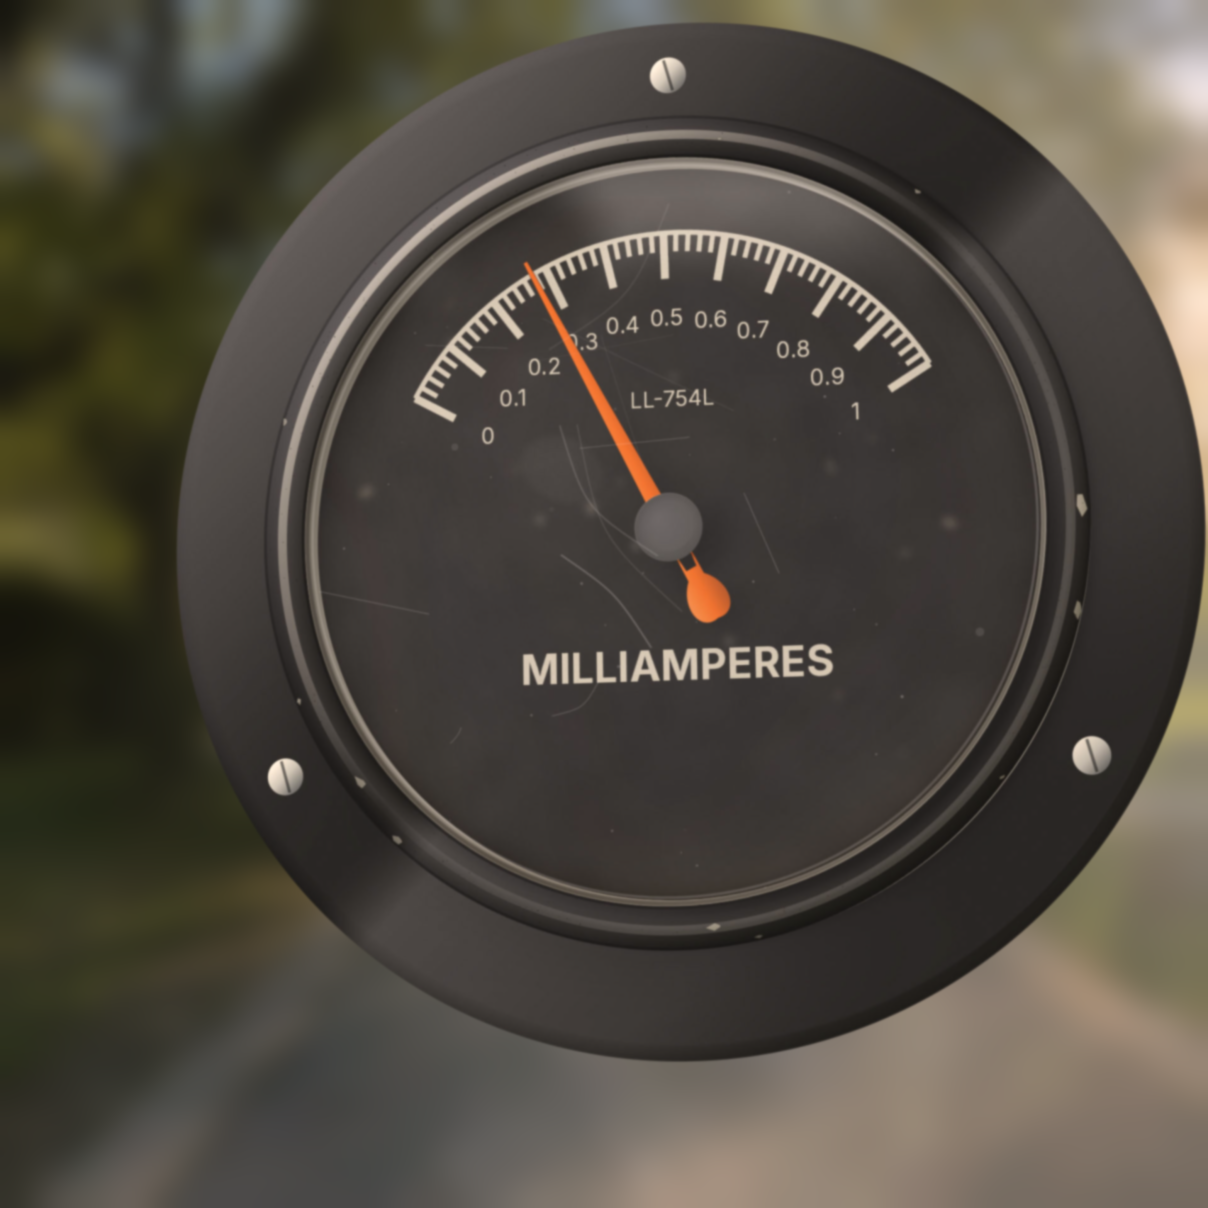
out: 0.28 mA
